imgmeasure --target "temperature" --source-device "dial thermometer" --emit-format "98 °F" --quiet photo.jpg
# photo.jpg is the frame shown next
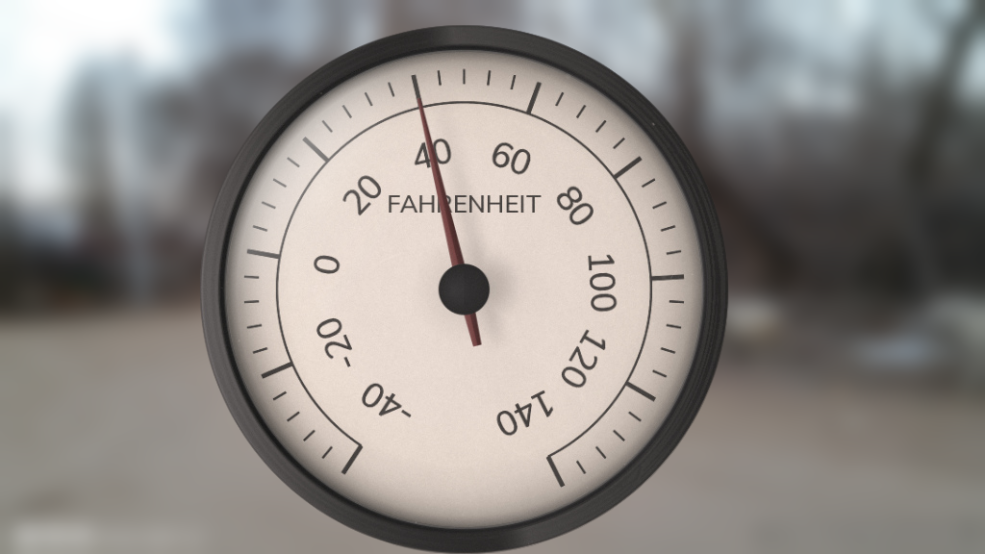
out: 40 °F
